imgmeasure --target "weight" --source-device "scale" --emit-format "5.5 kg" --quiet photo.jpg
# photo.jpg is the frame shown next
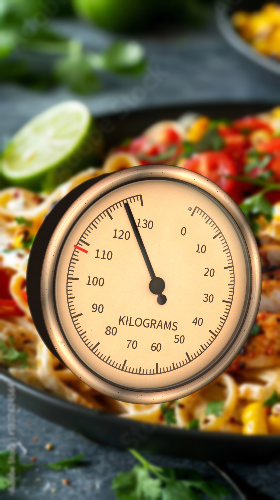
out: 125 kg
